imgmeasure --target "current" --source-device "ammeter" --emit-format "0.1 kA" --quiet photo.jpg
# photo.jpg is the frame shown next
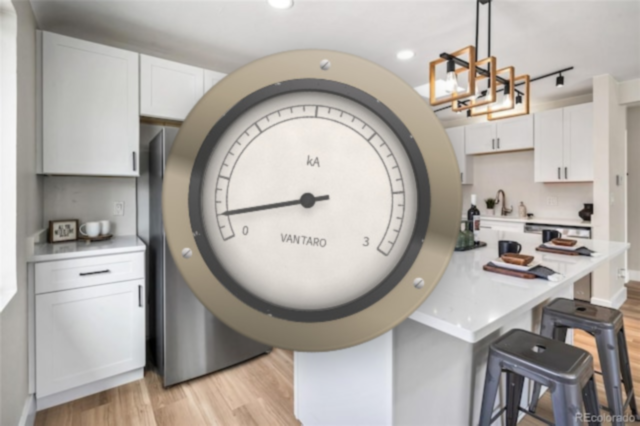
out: 0.2 kA
